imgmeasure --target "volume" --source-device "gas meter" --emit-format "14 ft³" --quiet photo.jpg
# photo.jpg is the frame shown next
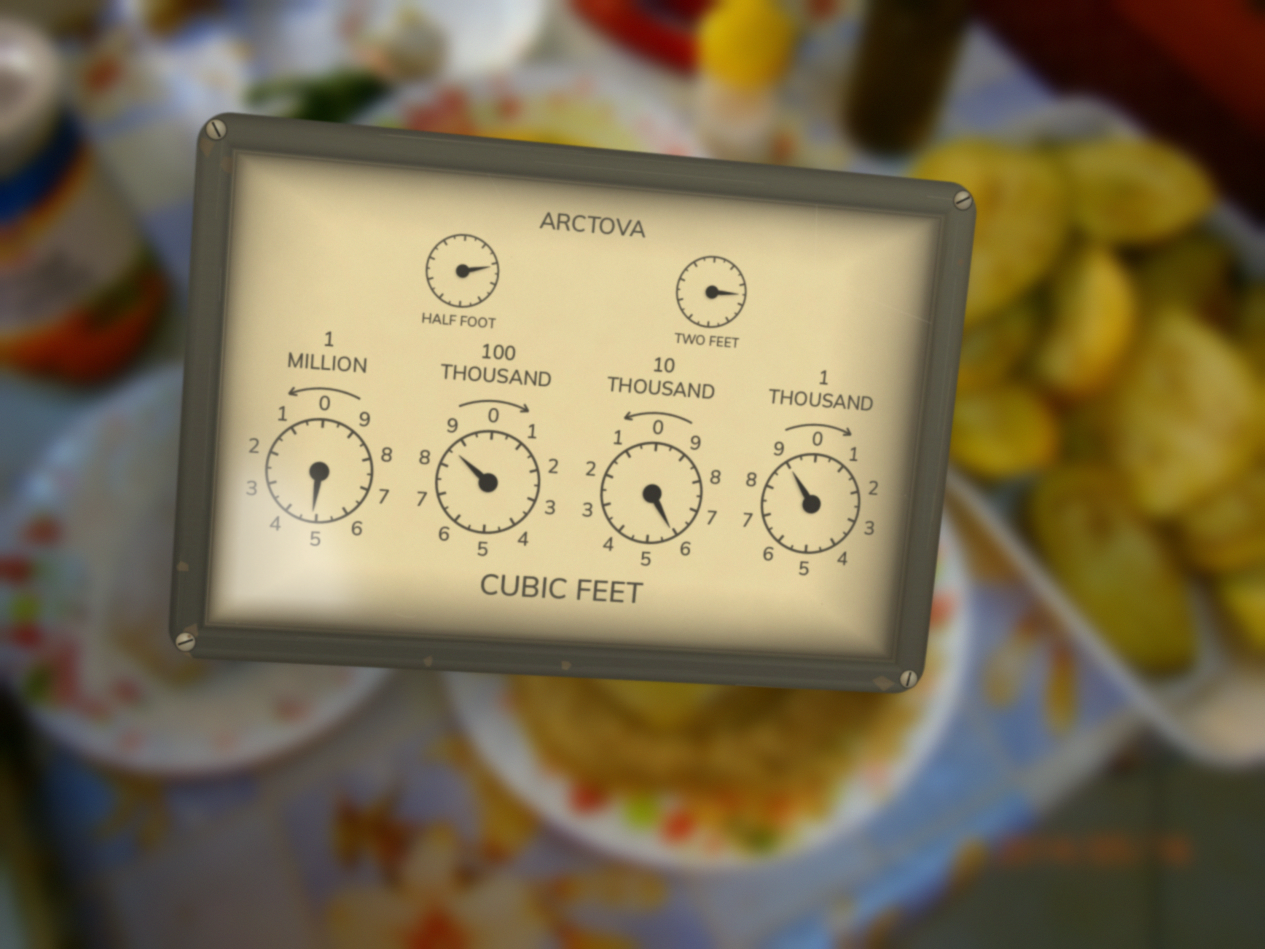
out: 485900 ft³
